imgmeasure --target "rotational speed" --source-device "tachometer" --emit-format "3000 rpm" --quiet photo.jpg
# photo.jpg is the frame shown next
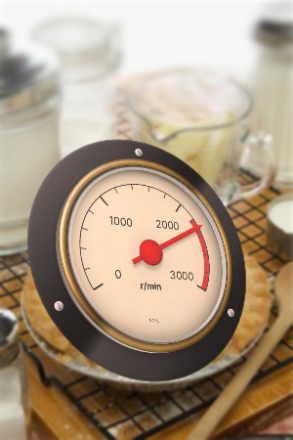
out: 2300 rpm
